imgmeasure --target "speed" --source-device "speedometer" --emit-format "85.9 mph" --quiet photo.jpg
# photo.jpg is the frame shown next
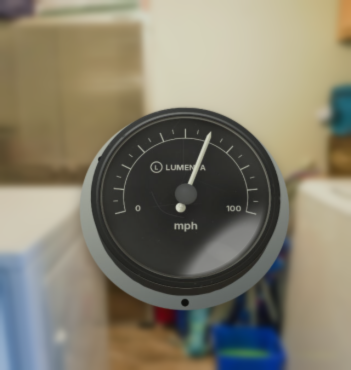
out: 60 mph
